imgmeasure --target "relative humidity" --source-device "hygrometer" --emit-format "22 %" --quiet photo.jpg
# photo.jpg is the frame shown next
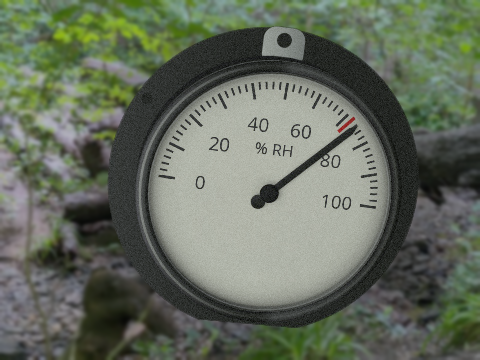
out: 74 %
